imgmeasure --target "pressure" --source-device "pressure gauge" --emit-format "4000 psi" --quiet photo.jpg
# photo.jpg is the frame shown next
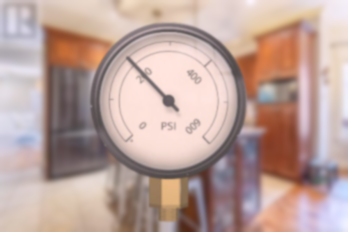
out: 200 psi
